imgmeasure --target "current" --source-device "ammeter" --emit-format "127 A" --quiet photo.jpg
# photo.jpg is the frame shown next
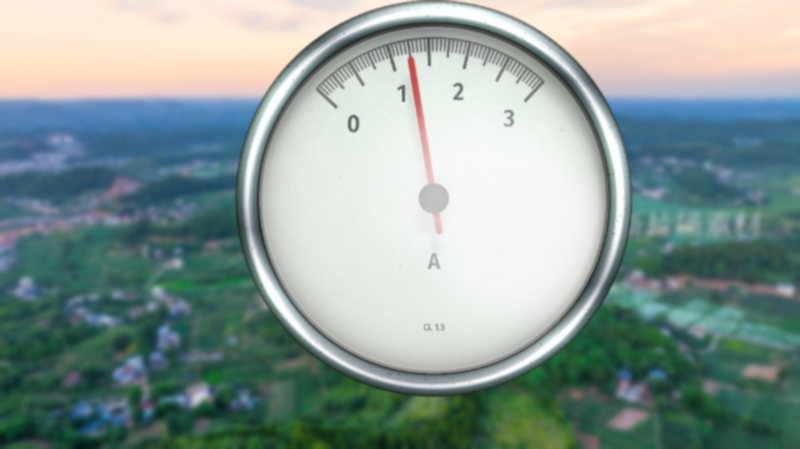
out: 1.25 A
